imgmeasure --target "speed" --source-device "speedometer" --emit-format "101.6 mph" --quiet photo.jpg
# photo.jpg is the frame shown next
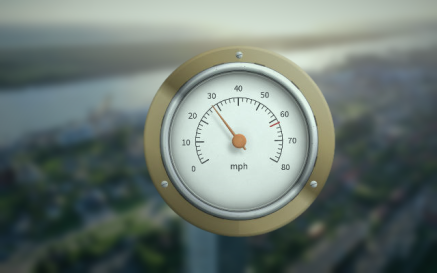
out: 28 mph
